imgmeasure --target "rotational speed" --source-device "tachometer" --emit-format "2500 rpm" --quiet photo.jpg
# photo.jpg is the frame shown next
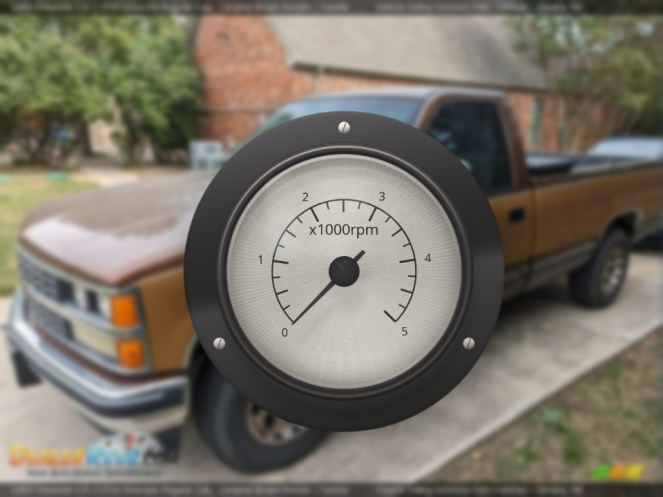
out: 0 rpm
